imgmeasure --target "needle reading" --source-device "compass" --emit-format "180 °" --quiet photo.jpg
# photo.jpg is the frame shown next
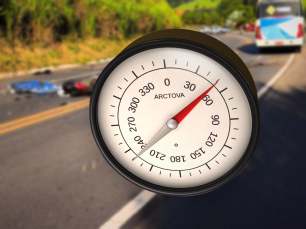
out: 50 °
